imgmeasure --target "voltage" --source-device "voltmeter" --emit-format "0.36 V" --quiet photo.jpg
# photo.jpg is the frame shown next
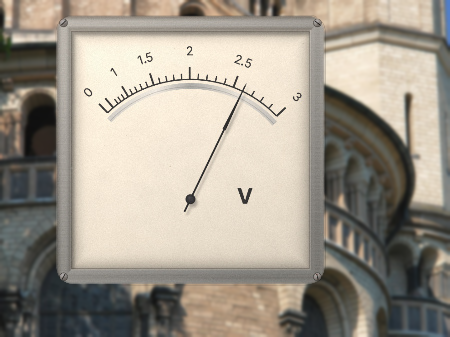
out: 2.6 V
